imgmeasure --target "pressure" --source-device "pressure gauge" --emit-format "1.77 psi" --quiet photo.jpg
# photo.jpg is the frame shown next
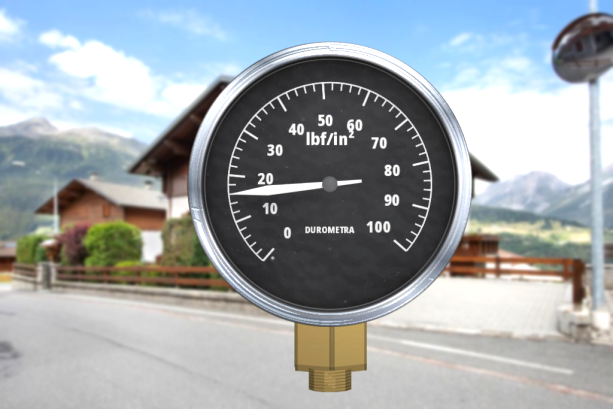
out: 16 psi
